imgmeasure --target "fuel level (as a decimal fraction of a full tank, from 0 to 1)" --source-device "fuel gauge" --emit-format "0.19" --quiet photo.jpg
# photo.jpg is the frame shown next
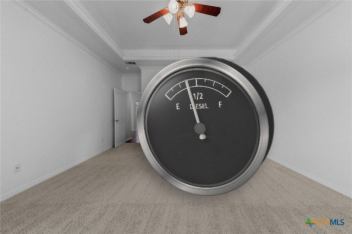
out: 0.375
